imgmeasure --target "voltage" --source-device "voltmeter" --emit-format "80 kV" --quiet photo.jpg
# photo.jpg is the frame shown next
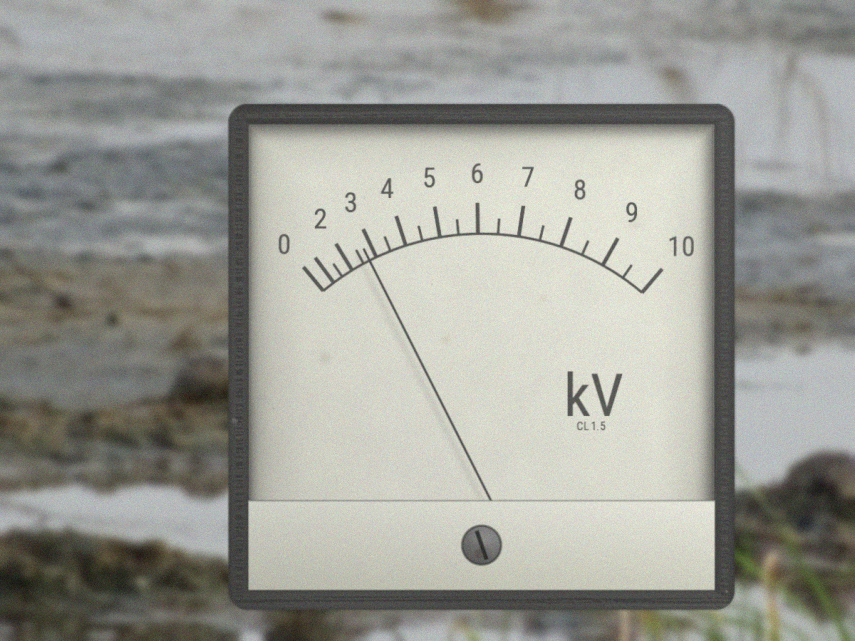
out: 2.75 kV
